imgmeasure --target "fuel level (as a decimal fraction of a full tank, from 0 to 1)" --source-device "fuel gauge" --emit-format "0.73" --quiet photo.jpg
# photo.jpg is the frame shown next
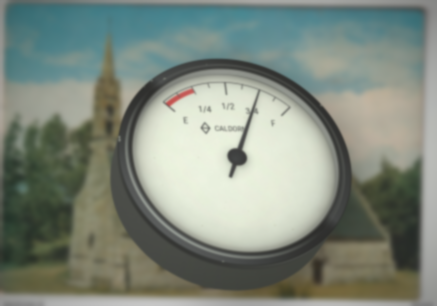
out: 0.75
